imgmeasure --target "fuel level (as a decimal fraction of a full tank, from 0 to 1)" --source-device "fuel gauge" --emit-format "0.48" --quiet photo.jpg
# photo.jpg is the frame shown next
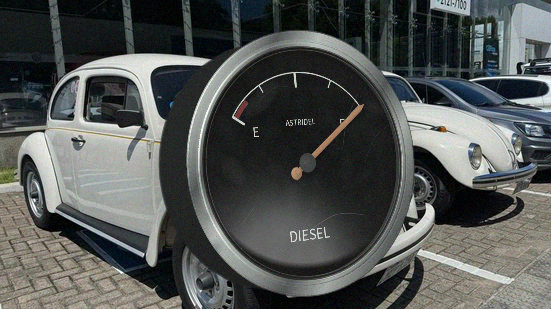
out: 1
